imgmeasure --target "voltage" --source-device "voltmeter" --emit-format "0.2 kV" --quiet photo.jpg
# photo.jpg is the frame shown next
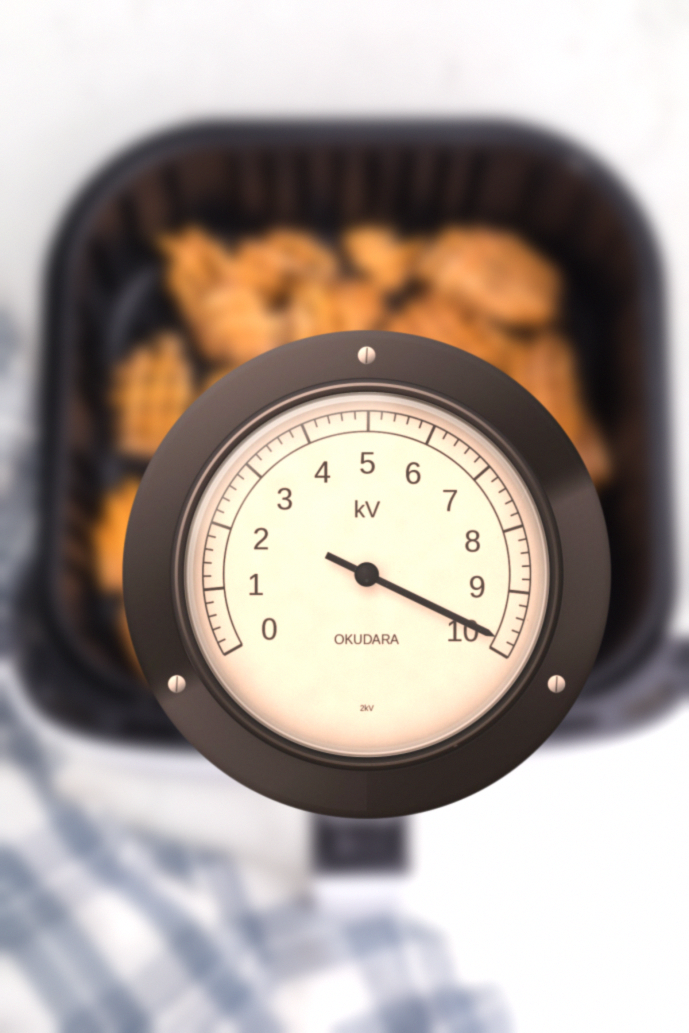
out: 9.8 kV
